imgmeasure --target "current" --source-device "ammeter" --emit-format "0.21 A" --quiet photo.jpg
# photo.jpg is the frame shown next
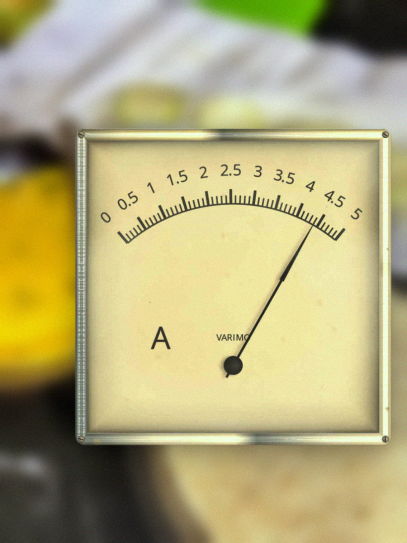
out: 4.4 A
